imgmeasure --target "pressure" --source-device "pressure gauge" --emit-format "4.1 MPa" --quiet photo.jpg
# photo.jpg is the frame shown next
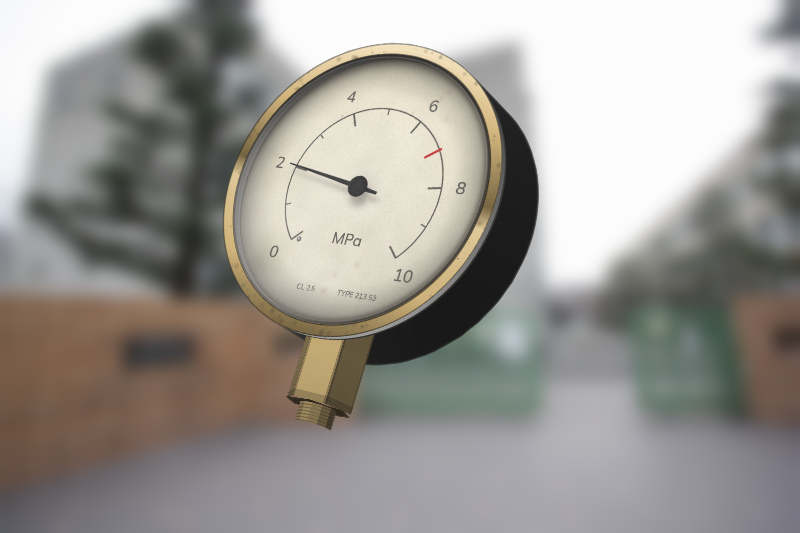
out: 2 MPa
